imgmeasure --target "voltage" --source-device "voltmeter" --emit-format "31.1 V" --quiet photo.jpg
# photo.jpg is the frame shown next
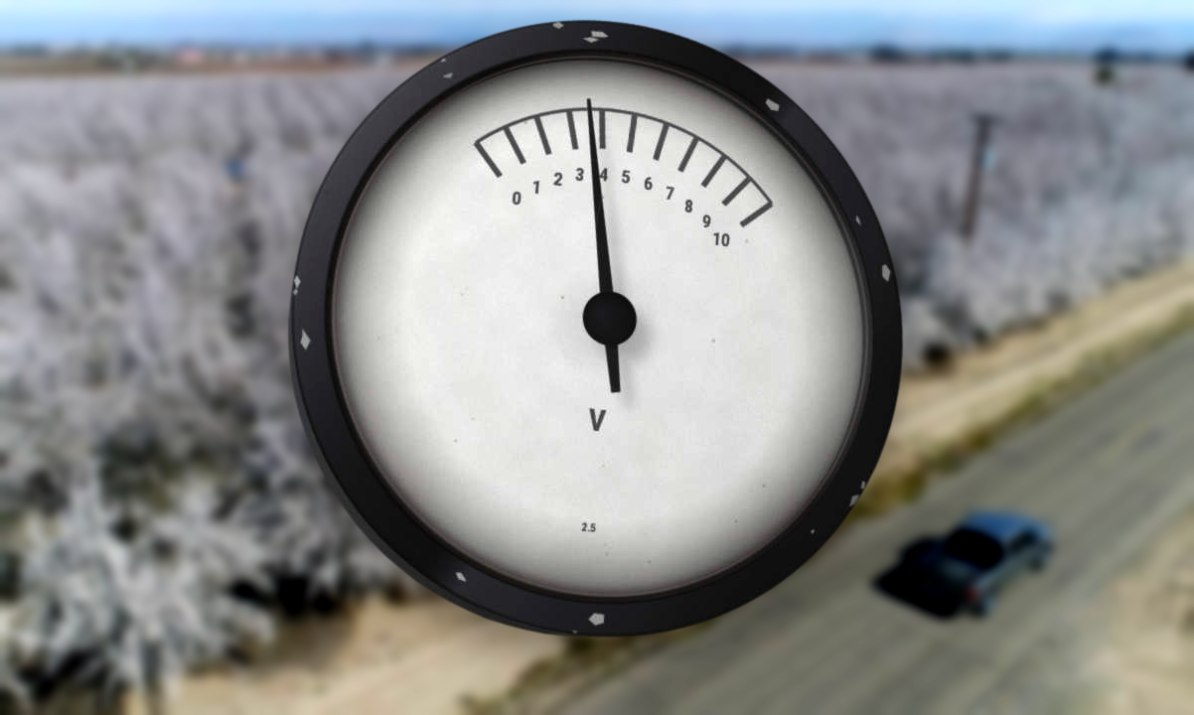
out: 3.5 V
